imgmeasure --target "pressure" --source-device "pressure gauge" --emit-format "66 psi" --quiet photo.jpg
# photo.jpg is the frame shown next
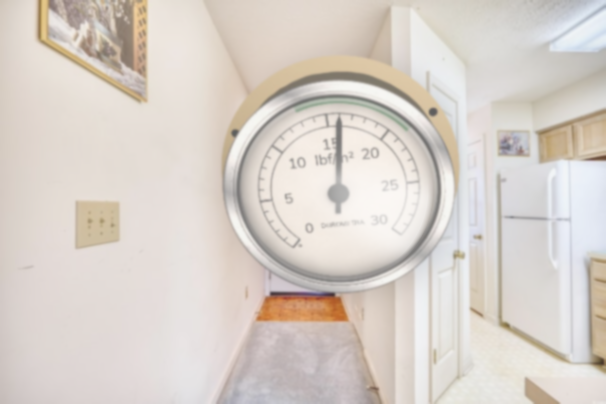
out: 16 psi
